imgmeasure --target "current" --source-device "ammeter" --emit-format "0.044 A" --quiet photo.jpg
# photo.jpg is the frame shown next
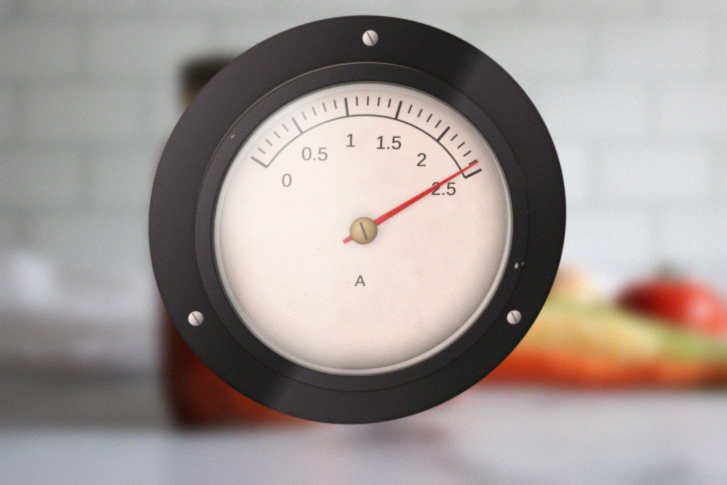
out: 2.4 A
